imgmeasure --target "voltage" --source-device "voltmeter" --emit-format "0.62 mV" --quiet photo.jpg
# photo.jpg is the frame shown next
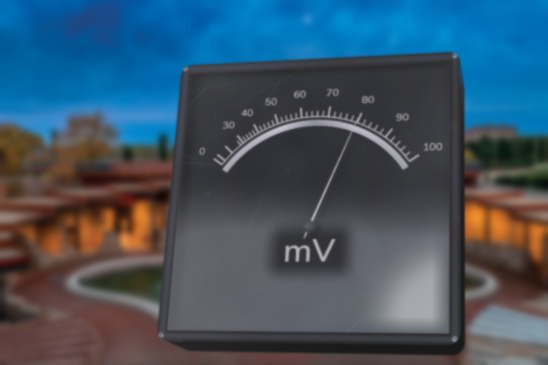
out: 80 mV
